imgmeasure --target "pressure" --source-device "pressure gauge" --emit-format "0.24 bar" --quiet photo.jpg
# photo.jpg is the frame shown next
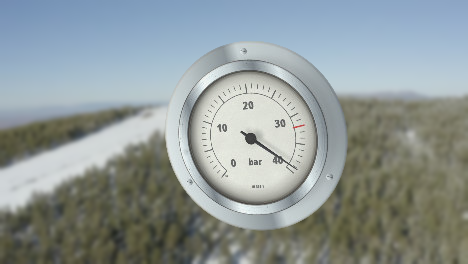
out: 39 bar
